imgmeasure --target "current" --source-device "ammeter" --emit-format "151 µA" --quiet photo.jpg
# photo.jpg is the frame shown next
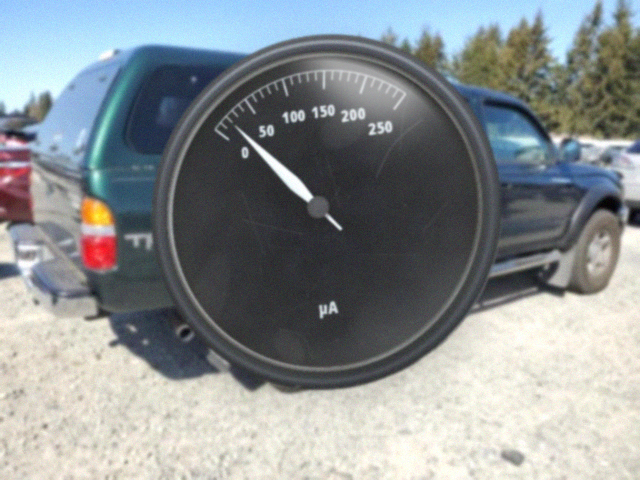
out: 20 µA
